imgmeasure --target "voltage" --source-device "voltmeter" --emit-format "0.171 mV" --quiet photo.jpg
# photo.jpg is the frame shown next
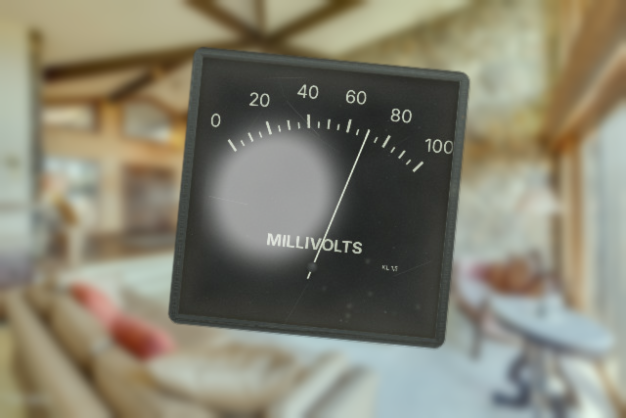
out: 70 mV
